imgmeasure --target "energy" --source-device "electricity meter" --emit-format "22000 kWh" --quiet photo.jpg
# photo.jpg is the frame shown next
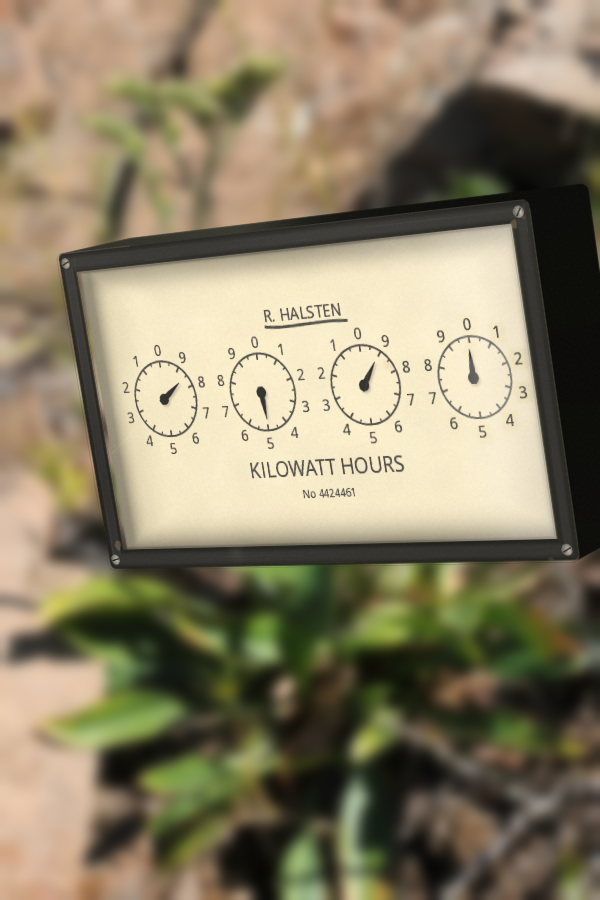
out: 8490 kWh
